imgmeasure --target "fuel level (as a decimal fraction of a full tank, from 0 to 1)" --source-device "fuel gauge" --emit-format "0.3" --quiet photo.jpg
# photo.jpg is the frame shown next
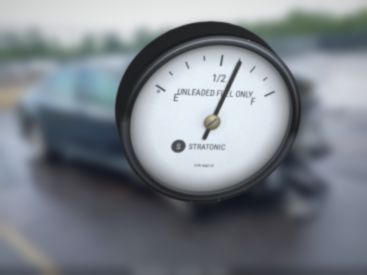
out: 0.625
